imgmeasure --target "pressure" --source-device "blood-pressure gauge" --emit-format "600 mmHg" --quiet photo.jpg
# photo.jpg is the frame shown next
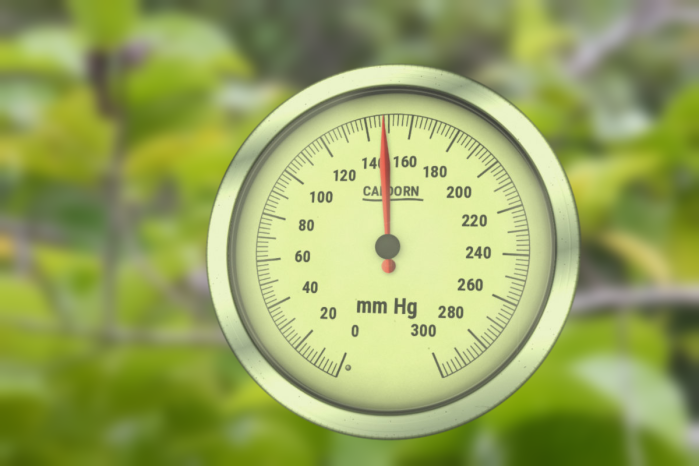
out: 148 mmHg
